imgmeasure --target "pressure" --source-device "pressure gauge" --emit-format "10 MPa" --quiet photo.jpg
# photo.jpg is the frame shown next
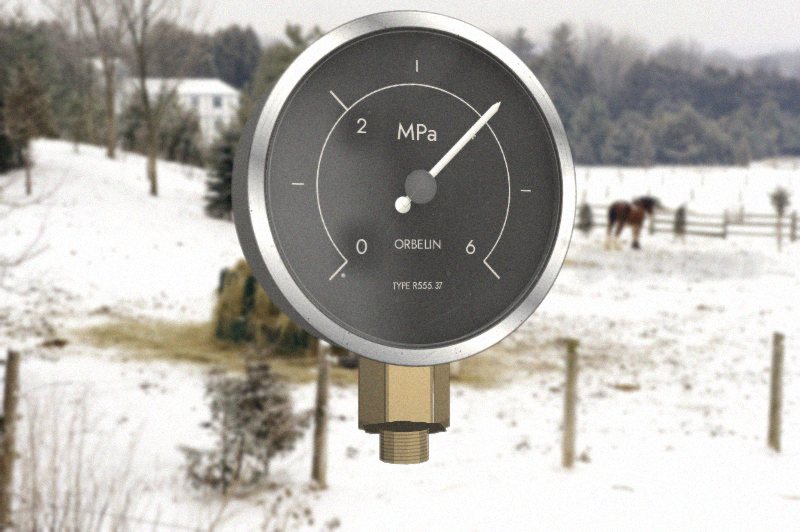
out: 4 MPa
